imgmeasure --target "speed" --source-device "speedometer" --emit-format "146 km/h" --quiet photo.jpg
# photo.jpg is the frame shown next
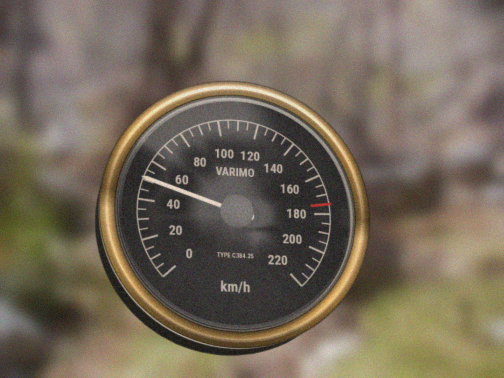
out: 50 km/h
